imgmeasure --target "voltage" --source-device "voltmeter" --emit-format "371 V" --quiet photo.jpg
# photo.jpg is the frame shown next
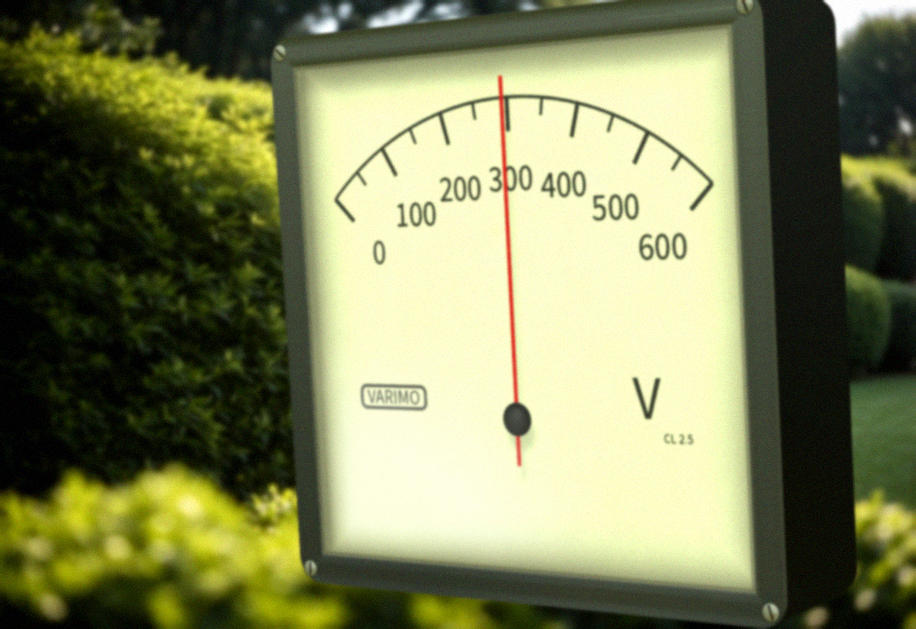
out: 300 V
